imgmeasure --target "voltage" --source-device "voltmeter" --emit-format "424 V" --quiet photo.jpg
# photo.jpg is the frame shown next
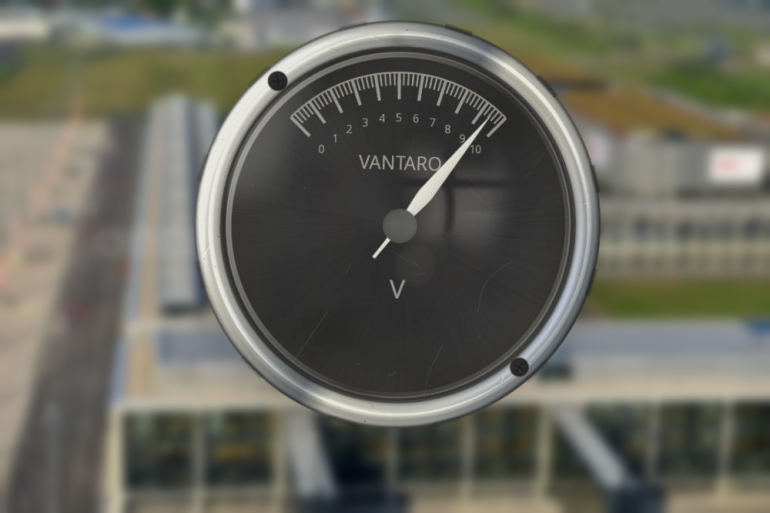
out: 9.4 V
